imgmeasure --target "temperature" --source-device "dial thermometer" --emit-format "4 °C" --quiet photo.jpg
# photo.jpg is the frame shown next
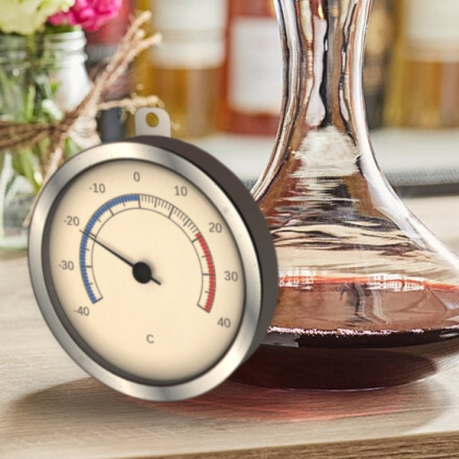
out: -20 °C
